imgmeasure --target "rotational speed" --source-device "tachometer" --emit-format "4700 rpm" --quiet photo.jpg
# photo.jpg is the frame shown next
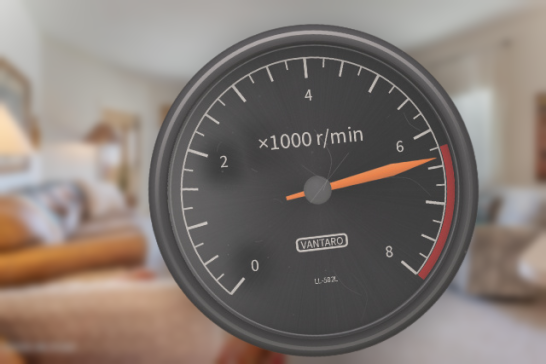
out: 6375 rpm
